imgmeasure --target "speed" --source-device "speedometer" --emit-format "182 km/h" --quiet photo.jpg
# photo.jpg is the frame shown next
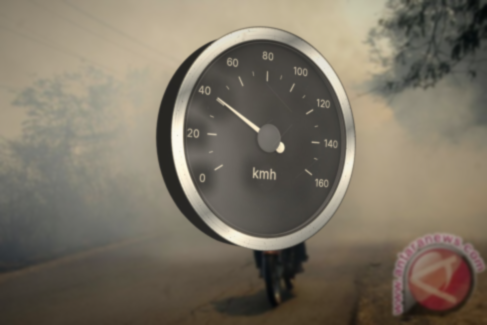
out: 40 km/h
